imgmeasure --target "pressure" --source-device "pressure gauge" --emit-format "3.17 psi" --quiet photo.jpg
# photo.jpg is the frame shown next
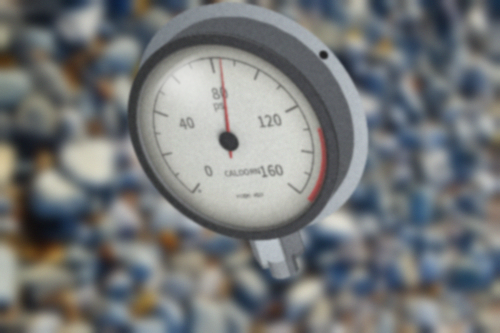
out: 85 psi
